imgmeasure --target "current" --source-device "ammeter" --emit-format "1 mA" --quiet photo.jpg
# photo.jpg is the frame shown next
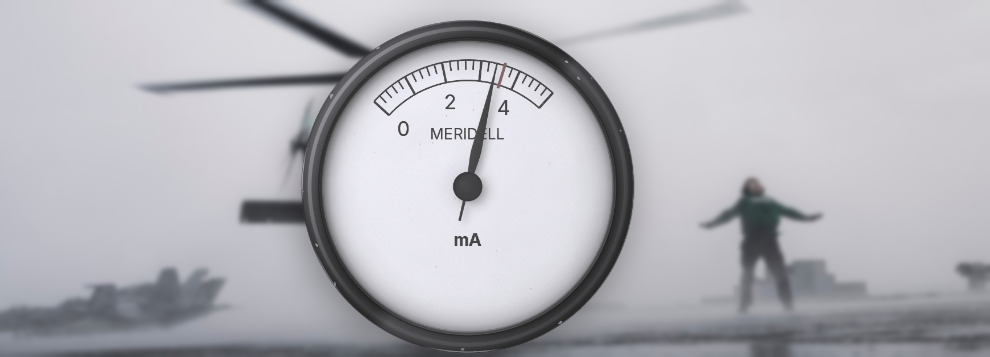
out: 3.4 mA
